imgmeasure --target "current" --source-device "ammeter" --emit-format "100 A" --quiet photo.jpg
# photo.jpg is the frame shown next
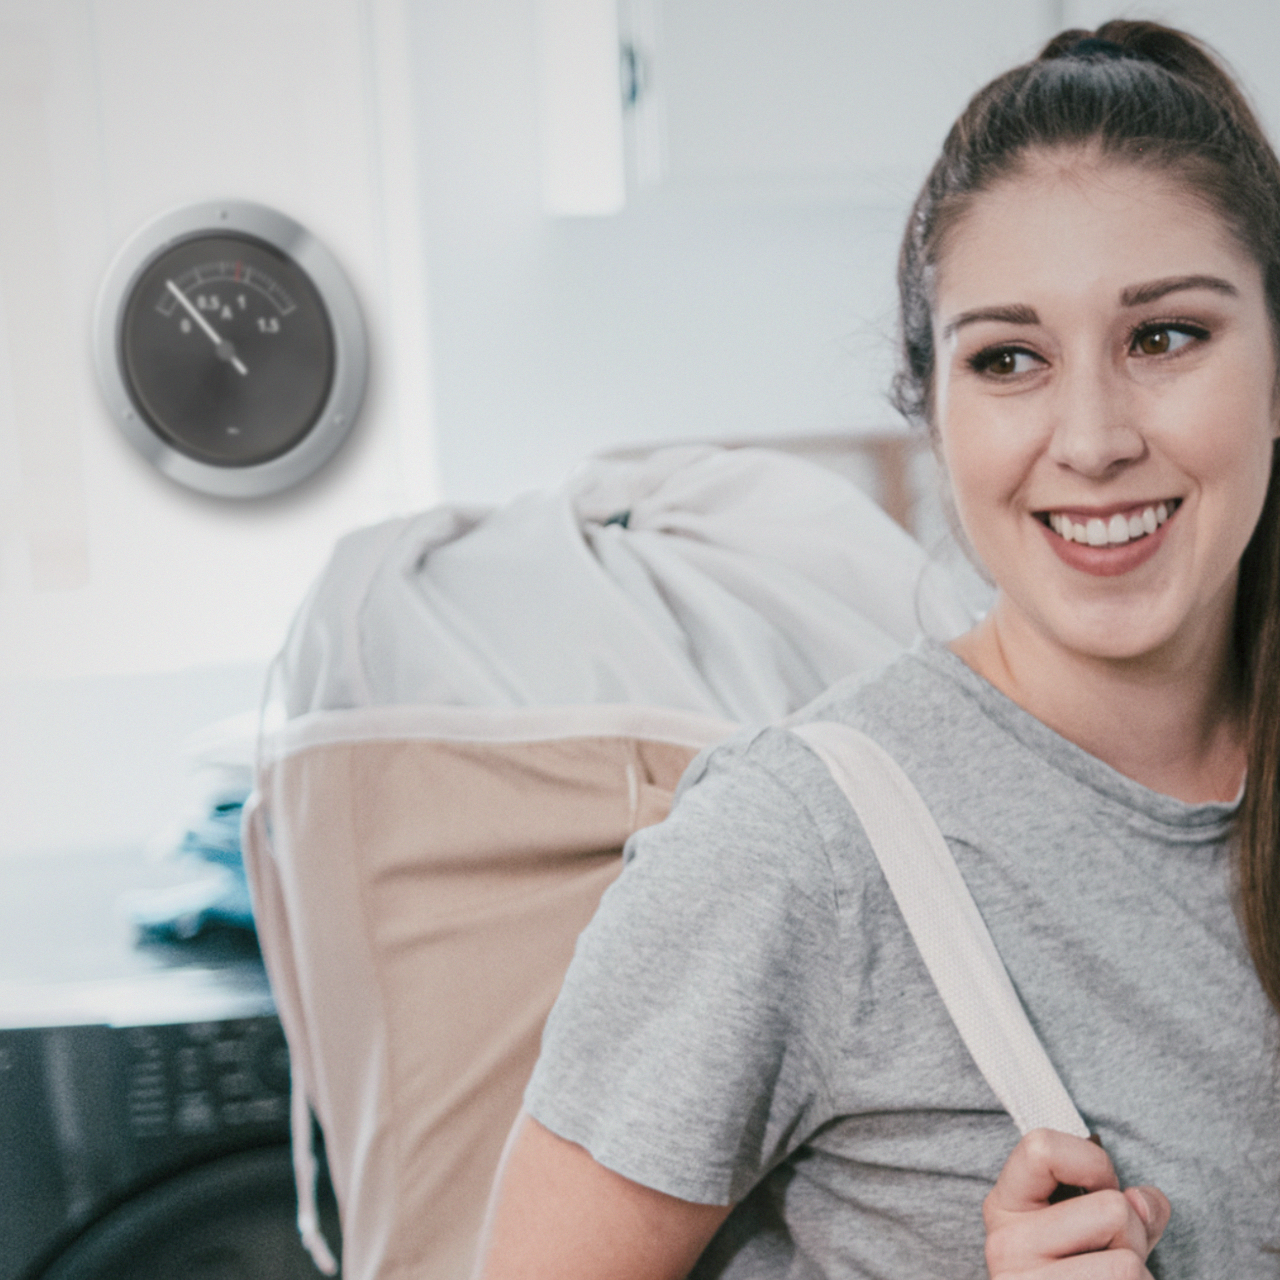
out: 0.25 A
